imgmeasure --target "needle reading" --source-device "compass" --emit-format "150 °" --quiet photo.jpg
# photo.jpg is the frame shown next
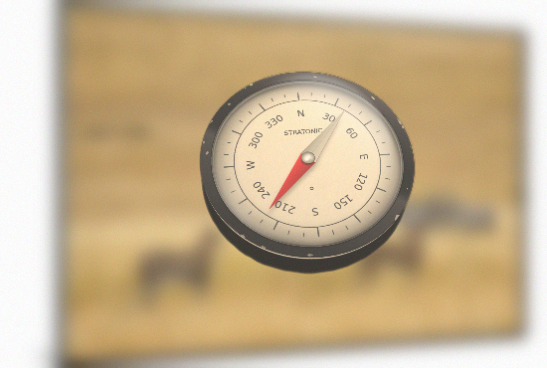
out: 220 °
